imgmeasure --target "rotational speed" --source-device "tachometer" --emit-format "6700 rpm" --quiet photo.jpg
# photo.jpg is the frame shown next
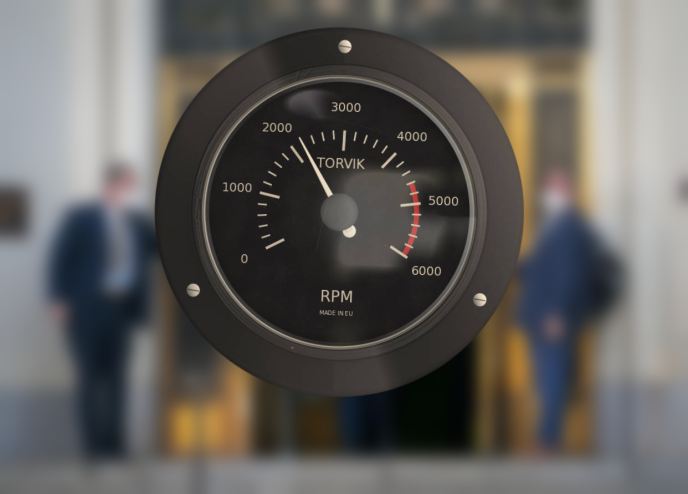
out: 2200 rpm
